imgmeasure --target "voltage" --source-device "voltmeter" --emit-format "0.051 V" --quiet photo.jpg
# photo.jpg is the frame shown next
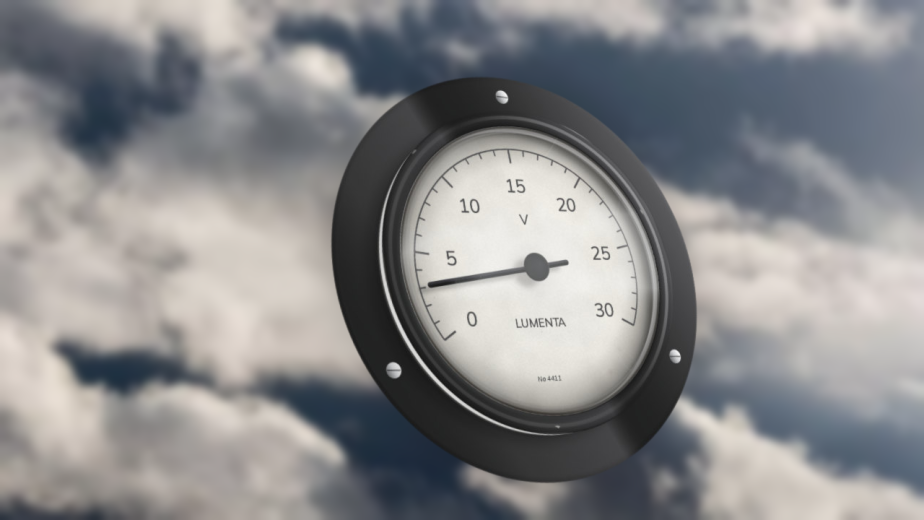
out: 3 V
